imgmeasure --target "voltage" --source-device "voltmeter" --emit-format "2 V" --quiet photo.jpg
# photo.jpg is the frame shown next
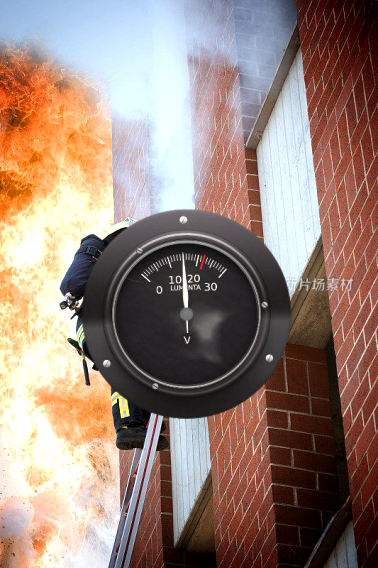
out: 15 V
